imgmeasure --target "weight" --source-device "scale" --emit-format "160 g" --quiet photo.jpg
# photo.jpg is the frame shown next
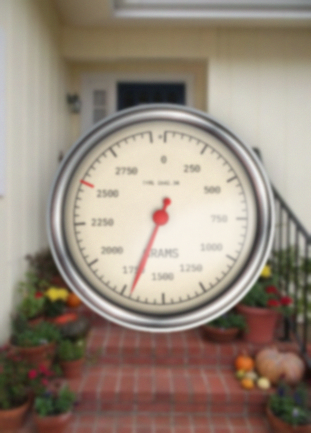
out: 1700 g
